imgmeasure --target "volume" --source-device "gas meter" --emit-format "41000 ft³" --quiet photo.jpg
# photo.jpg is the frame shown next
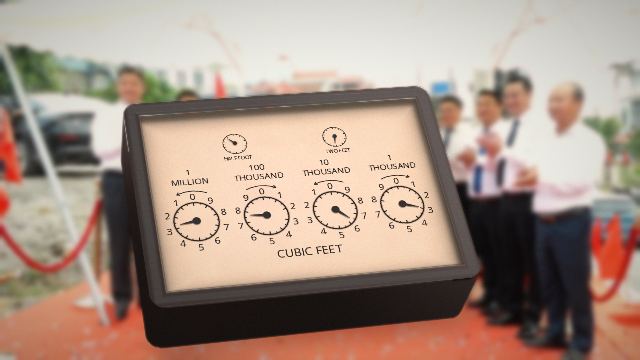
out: 276300 ft³
